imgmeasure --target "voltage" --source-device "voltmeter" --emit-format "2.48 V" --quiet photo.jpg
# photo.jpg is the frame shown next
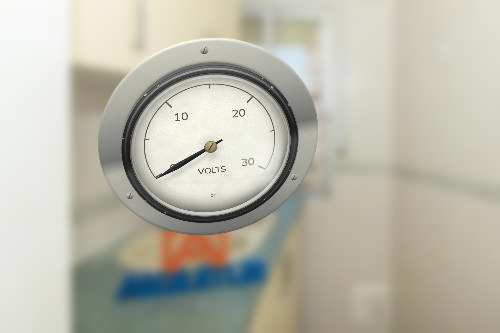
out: 0 V
